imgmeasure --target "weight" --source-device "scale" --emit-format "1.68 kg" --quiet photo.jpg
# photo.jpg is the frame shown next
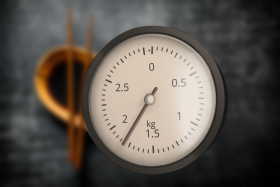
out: 1.8 kg
